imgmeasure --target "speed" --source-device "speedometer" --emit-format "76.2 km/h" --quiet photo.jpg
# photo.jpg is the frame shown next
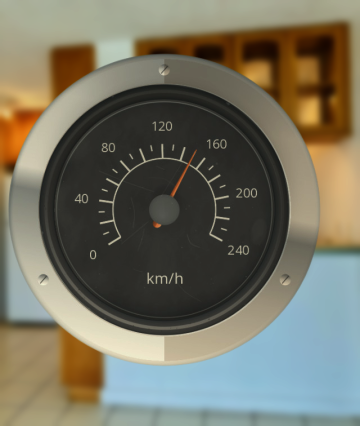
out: 150 km/h
